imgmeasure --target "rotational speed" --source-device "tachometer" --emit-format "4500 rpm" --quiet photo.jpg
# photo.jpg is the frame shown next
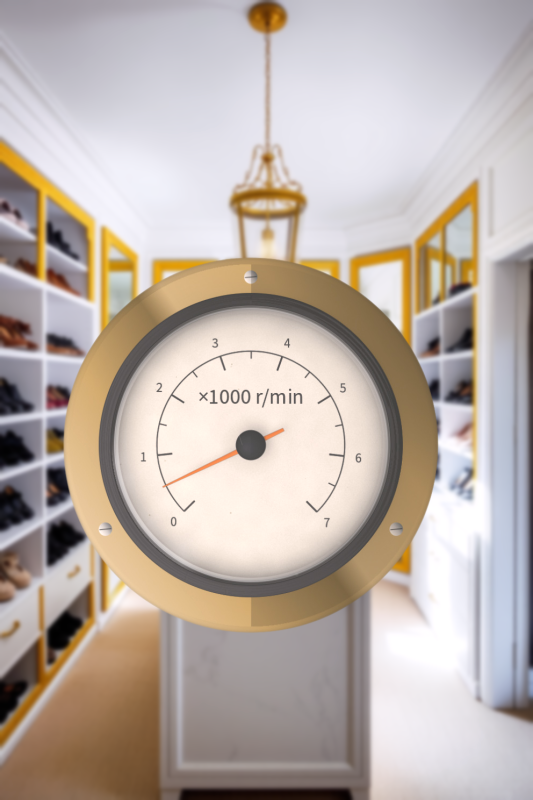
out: 500 rpm
